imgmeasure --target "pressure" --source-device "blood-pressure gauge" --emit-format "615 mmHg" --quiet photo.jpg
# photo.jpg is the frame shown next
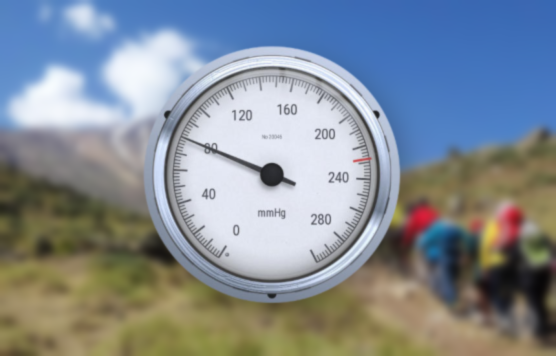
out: 80 mmHg
